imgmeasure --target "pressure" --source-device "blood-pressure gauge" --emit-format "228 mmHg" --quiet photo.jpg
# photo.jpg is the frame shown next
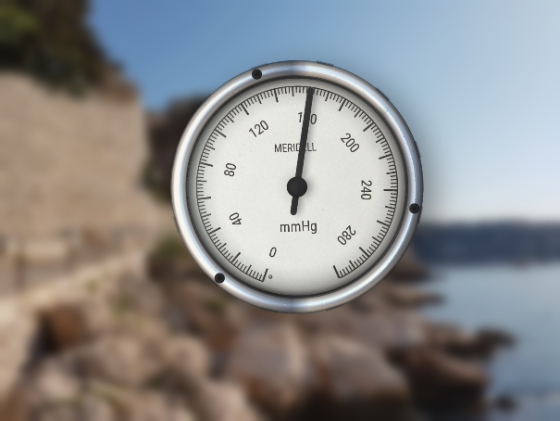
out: 160 mmHg
